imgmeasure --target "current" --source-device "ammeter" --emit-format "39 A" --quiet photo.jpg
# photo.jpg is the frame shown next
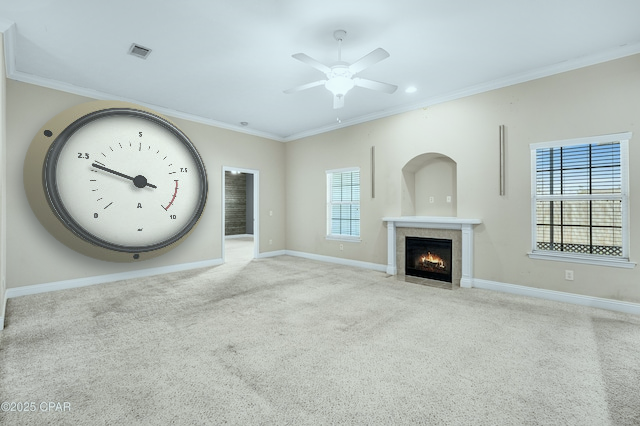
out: 2.25 A
